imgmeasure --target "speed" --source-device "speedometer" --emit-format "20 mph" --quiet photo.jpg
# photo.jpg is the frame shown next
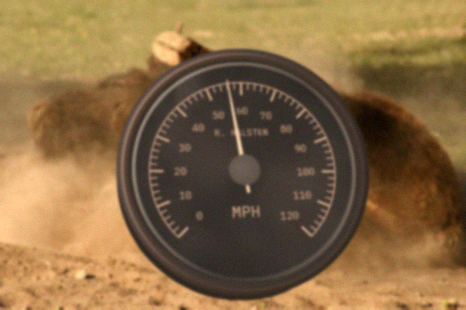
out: 56 mph
